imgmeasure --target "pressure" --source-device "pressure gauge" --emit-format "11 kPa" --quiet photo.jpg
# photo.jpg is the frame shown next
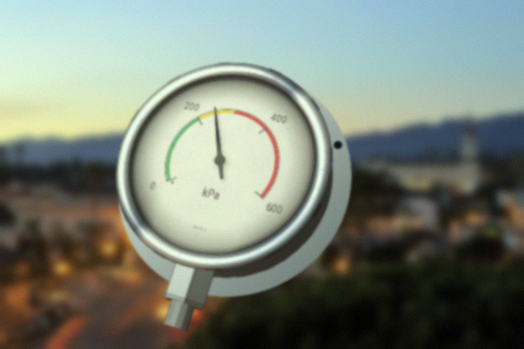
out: 250 kPa
